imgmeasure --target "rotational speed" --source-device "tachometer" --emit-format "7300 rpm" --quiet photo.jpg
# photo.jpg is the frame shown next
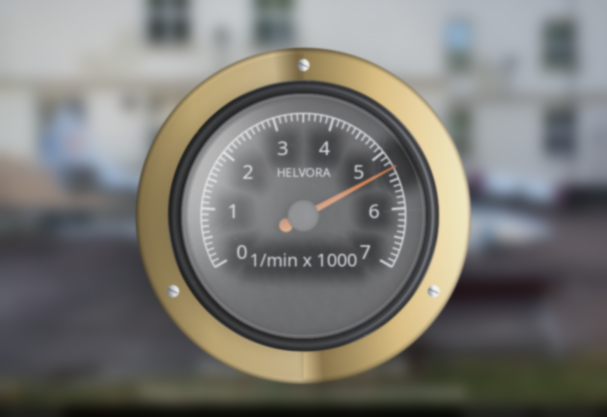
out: 5300 rpm
